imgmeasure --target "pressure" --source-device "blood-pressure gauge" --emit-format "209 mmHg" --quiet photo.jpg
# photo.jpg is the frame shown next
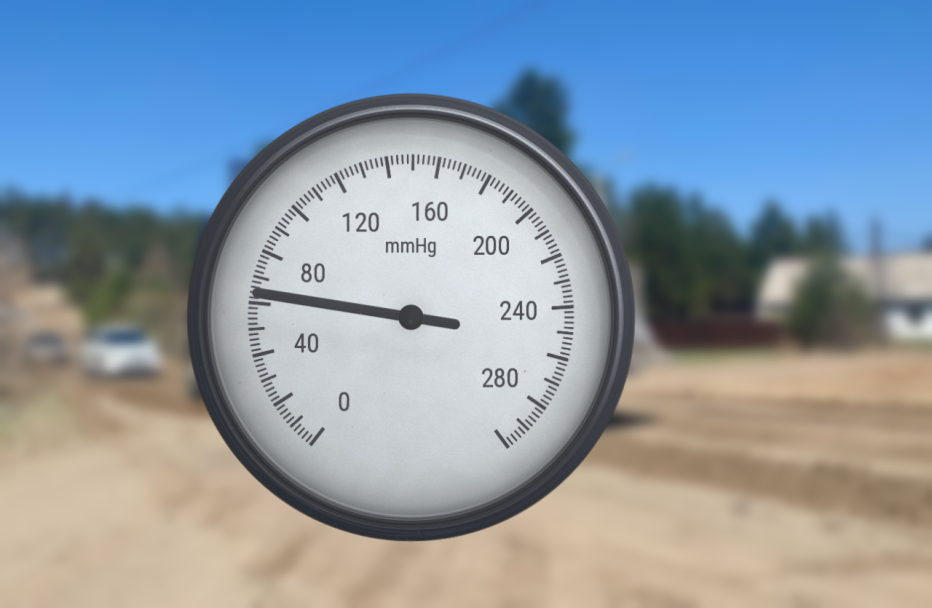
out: 64 mmHg
